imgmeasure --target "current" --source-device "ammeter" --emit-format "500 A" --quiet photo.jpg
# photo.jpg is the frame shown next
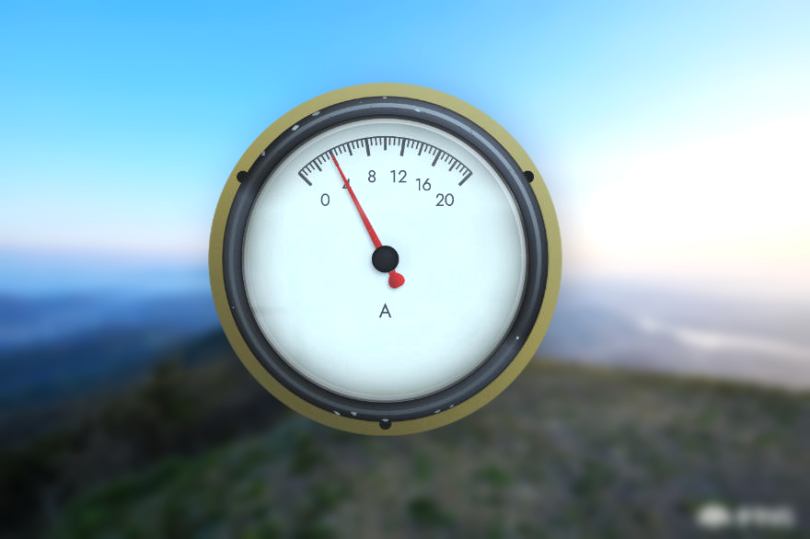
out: 4 A
